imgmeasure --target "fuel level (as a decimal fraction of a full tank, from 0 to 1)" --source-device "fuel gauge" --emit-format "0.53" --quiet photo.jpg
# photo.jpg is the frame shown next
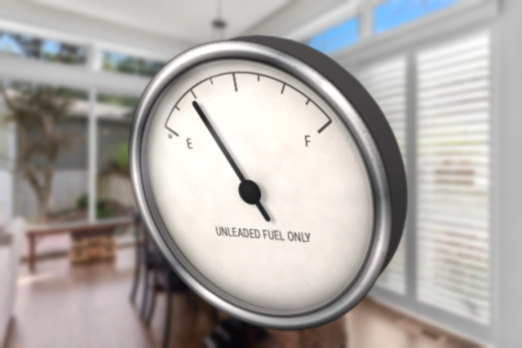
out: 0.25
